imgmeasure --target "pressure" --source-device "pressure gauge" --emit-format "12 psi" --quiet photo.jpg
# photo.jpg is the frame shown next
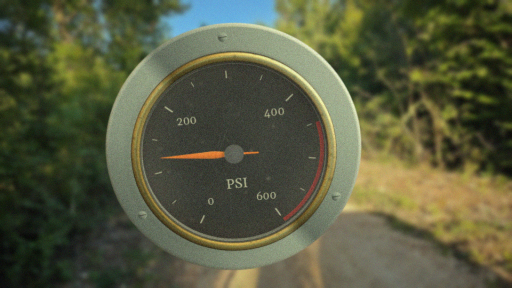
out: 125 psi
